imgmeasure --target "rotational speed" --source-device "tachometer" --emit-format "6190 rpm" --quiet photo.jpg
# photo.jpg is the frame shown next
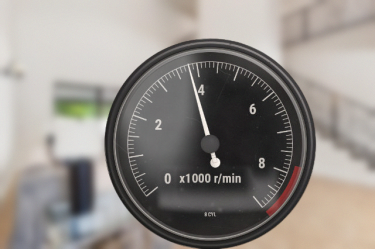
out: 3800 rpm
